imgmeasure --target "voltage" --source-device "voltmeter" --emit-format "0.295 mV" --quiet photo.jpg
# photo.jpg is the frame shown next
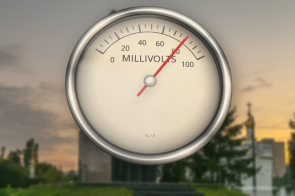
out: 80 mV
